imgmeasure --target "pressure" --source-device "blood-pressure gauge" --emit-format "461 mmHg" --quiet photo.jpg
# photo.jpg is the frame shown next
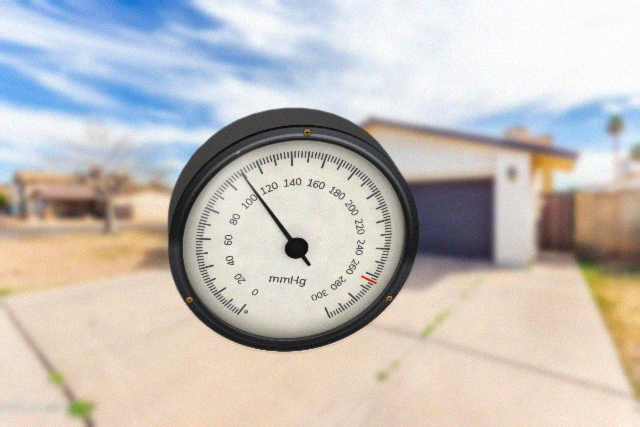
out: 110 mmHg
